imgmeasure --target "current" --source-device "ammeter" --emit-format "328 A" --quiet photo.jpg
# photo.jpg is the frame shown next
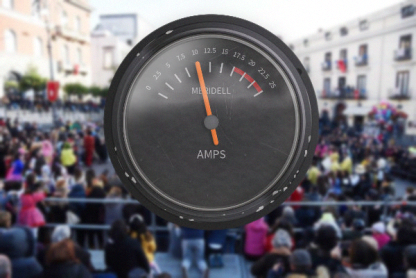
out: 10 A
